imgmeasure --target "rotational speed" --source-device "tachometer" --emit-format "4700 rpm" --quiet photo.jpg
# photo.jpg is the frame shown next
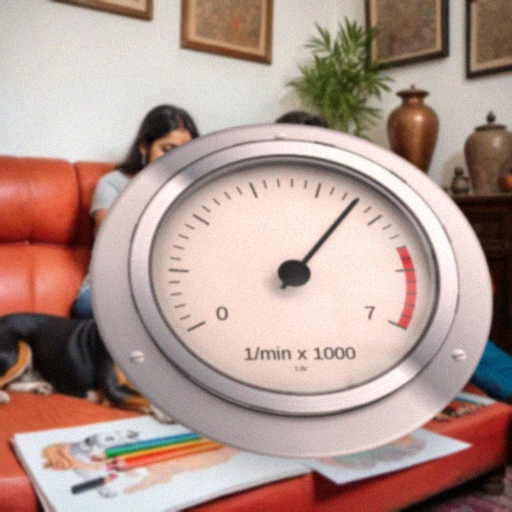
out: 4600 rpm
